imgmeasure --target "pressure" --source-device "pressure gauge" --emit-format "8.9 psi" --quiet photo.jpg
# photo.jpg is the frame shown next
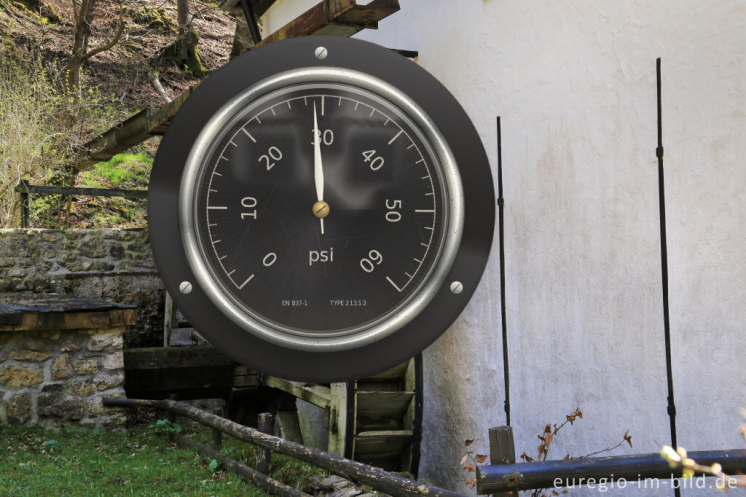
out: 29 psi
